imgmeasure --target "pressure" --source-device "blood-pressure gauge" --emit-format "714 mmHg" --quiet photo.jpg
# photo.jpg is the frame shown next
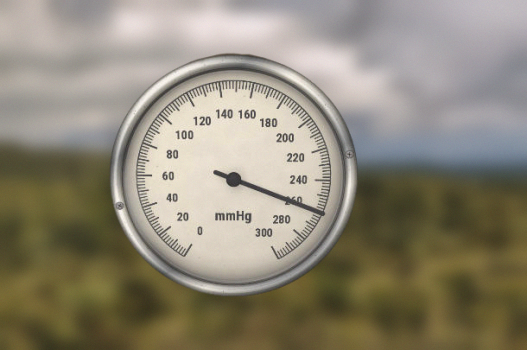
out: 260 mmHg
